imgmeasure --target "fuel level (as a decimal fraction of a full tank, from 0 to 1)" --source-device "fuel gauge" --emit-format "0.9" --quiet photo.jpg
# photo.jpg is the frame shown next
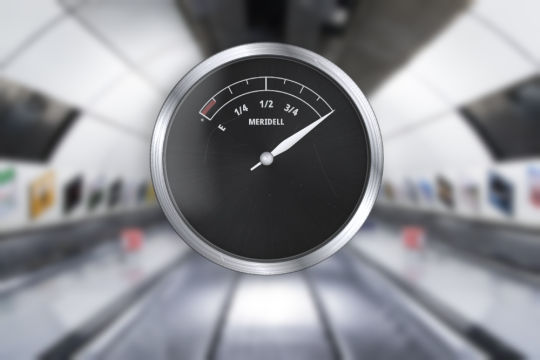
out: 1
